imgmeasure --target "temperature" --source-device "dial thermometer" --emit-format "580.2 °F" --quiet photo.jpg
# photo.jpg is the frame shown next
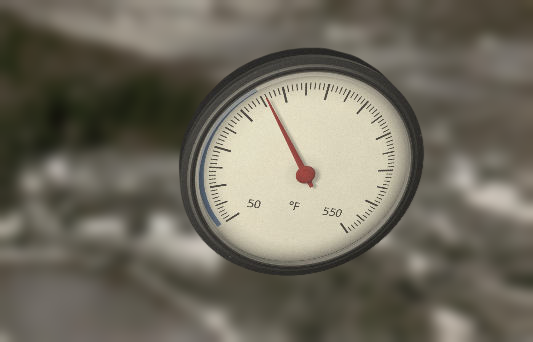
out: 230 °F
